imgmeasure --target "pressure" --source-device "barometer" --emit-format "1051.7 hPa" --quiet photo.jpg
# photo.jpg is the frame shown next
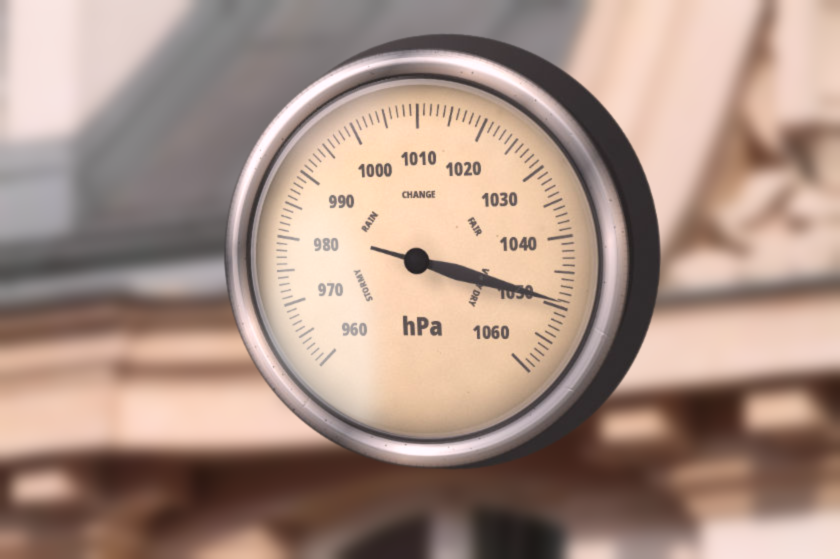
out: 1049 hPa
